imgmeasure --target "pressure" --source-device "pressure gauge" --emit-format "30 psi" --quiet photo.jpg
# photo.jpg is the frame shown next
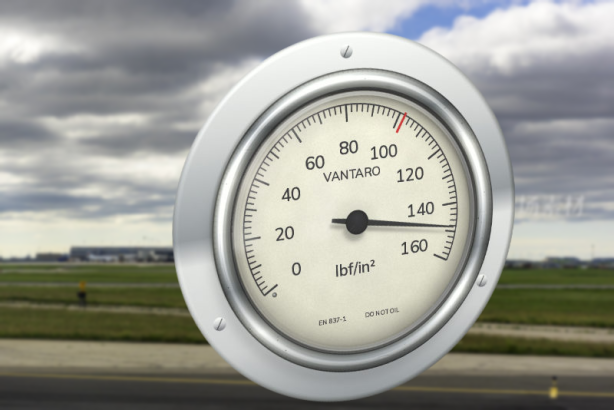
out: 148 psi
